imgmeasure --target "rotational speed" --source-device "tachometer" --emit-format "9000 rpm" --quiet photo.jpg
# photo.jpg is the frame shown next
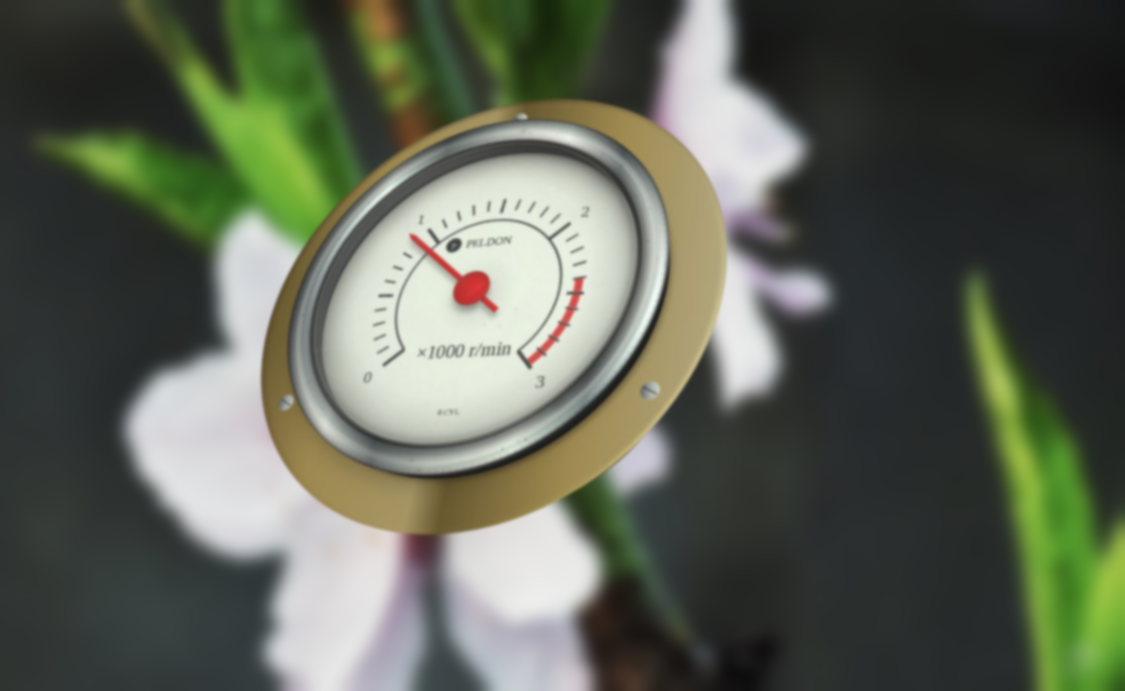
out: 900 rpm
